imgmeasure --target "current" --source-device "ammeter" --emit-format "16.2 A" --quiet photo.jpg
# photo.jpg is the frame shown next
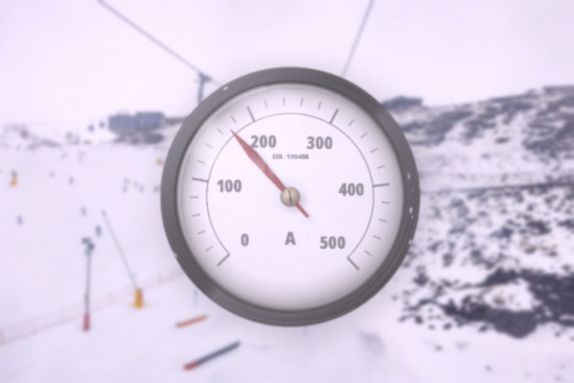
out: 170 A
